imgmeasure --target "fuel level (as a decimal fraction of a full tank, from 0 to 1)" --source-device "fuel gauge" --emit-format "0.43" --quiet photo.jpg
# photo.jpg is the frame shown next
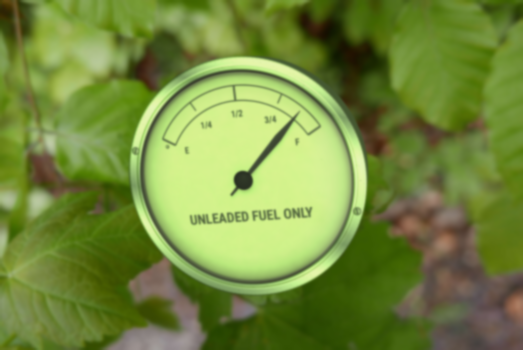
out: 0.875
